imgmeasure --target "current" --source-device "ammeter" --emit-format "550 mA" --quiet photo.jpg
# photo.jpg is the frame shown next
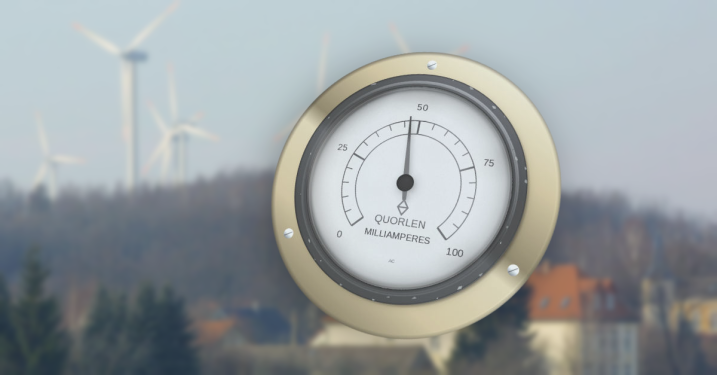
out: 47.5 mA
